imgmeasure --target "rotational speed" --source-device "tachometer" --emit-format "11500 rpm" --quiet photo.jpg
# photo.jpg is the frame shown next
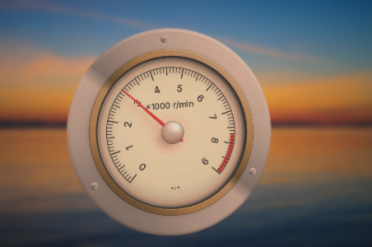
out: 3000 rpm
